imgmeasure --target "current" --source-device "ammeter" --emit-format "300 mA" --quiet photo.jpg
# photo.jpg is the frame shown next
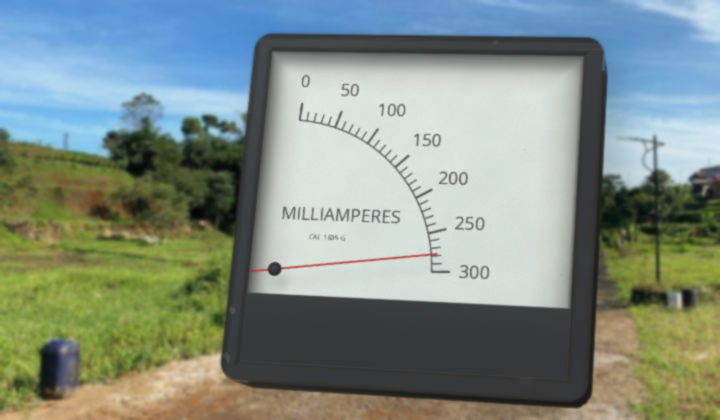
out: 280 mA
